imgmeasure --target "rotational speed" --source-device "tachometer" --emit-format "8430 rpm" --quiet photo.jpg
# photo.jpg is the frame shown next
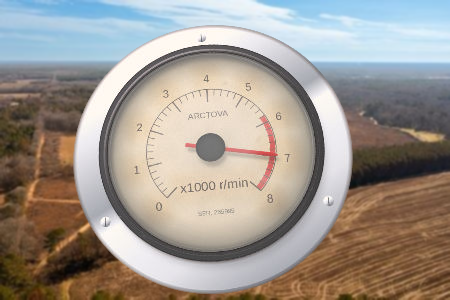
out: 7000 rpm
